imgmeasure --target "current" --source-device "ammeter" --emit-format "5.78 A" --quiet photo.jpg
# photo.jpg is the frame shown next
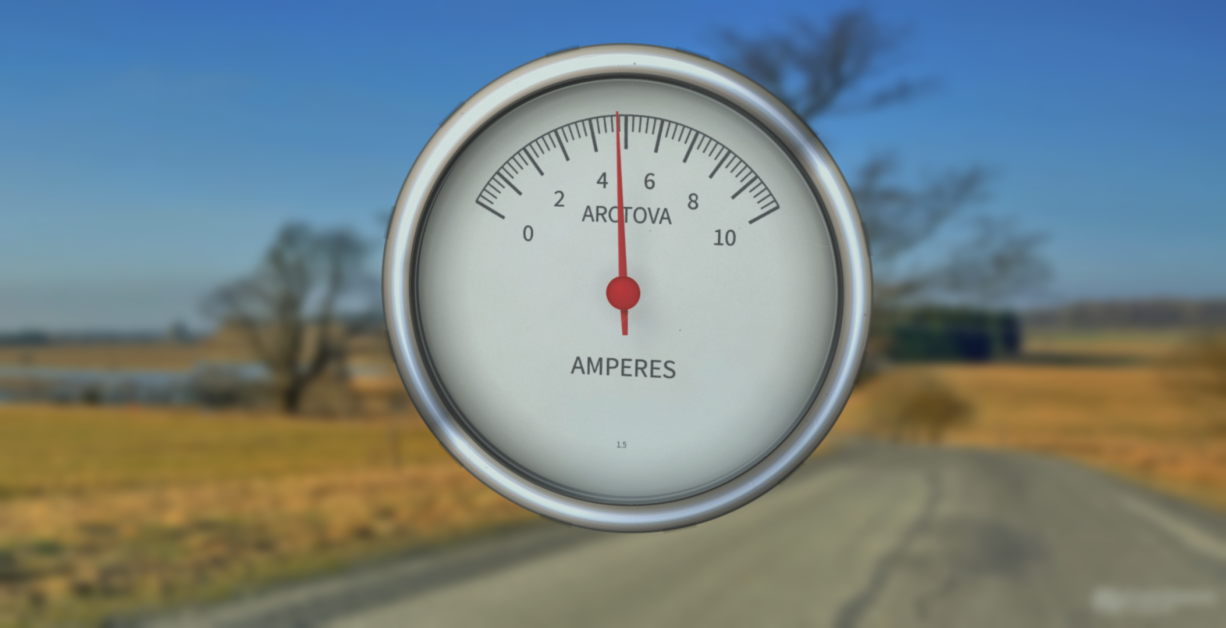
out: 4.8 A
